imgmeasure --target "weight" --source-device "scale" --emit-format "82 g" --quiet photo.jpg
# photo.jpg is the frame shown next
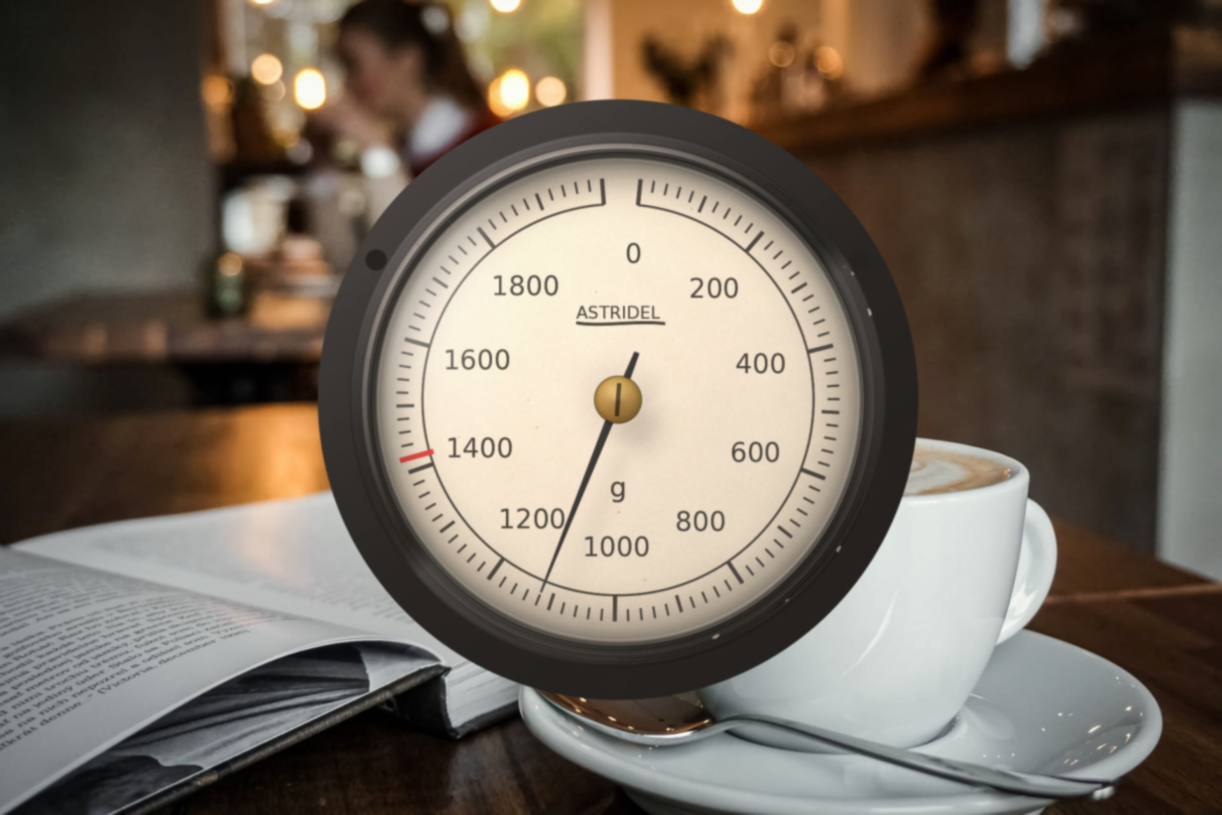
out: 1120 g
